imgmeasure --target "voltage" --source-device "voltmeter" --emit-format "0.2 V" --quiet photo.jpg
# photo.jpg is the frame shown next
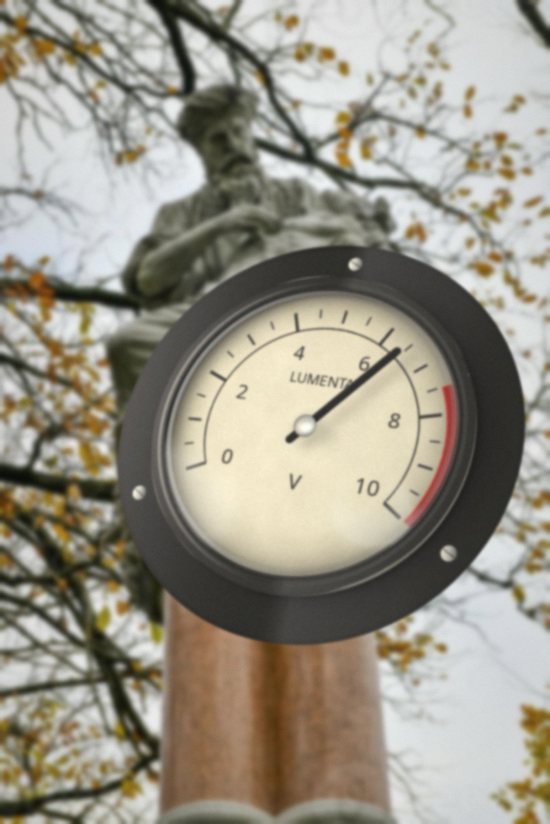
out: 6.5 V
